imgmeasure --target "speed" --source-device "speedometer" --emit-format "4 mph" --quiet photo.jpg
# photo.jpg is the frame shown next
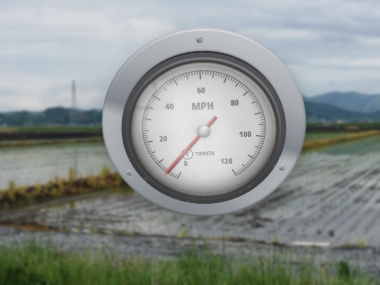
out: 5 mph
